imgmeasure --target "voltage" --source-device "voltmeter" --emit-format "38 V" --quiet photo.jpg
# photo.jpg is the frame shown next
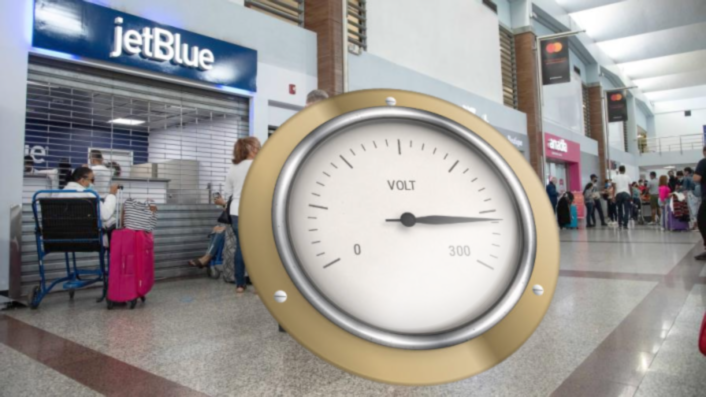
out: 260 V
